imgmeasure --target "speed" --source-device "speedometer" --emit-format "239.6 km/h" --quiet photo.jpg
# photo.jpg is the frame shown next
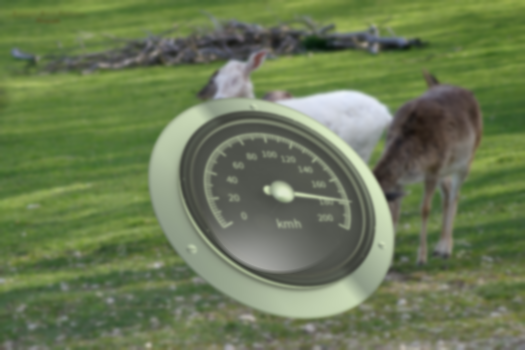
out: 180 km/h
